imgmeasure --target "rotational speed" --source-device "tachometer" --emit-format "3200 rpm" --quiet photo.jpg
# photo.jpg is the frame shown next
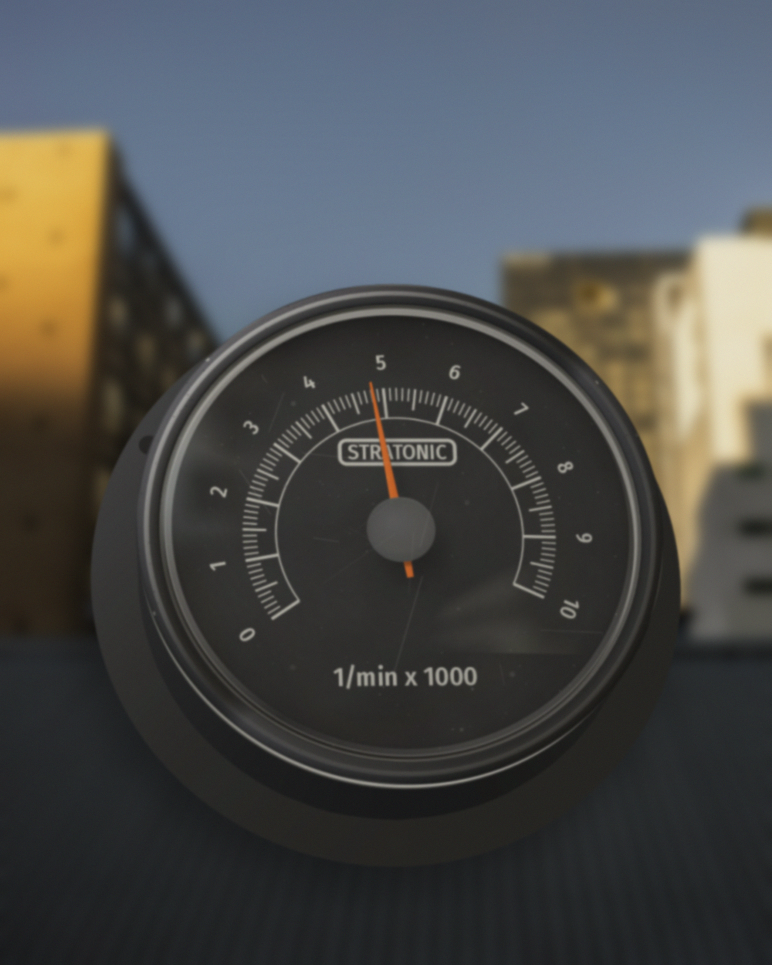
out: 4800 rpm
